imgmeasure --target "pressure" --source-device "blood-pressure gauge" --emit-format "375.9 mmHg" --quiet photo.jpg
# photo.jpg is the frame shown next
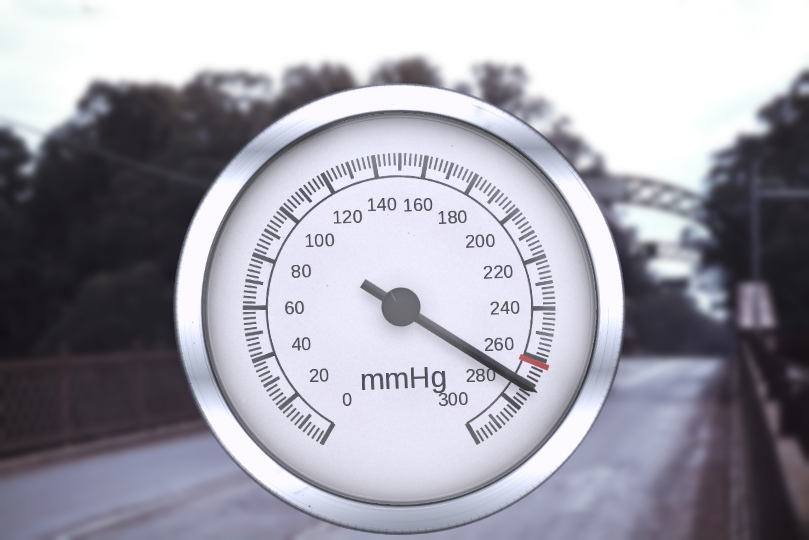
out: 272 mmHg
